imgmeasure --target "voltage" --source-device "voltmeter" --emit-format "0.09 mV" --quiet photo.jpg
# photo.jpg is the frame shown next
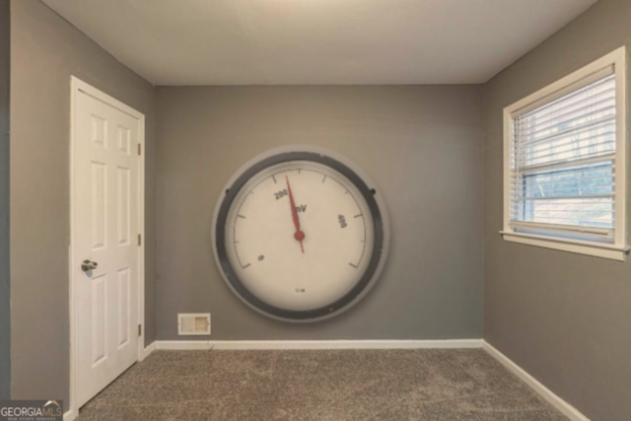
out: 225 mV
